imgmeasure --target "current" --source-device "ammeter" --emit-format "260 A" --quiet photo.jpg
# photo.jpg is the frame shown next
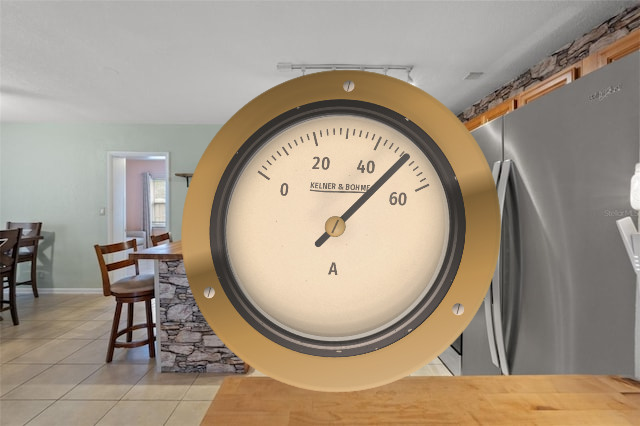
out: 50 A
